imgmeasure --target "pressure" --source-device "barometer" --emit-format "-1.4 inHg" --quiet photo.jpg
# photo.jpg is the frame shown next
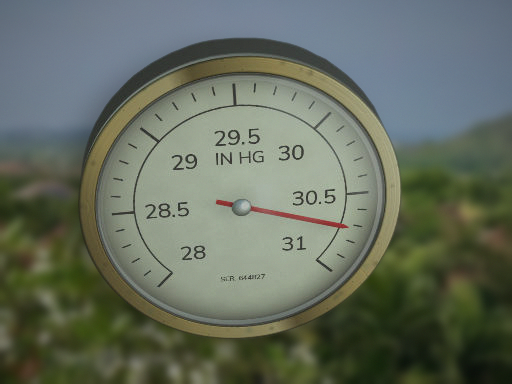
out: 30.7 inHg
